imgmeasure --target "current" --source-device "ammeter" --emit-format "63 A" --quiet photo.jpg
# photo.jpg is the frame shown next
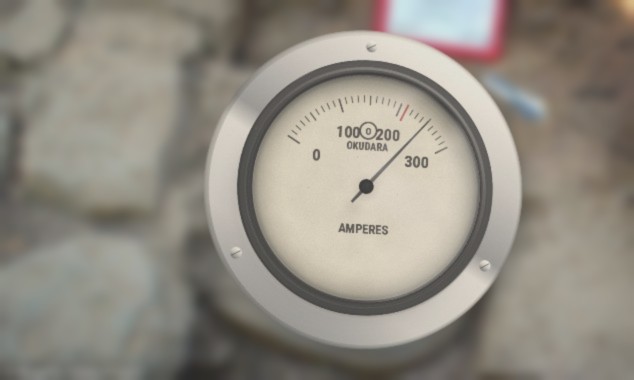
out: 250 A
